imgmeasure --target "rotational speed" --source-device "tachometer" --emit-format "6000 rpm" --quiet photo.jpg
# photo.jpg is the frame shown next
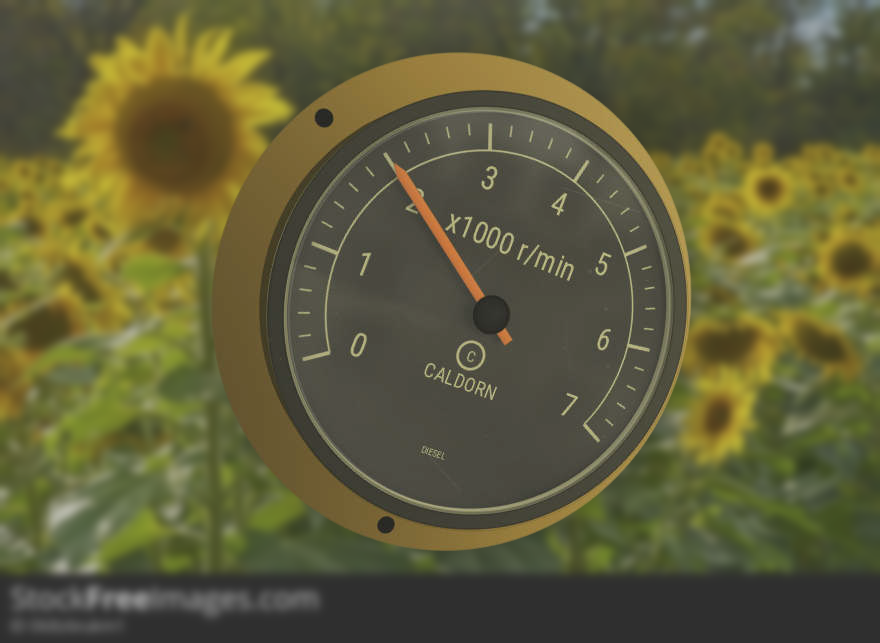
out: 2000 rpm
